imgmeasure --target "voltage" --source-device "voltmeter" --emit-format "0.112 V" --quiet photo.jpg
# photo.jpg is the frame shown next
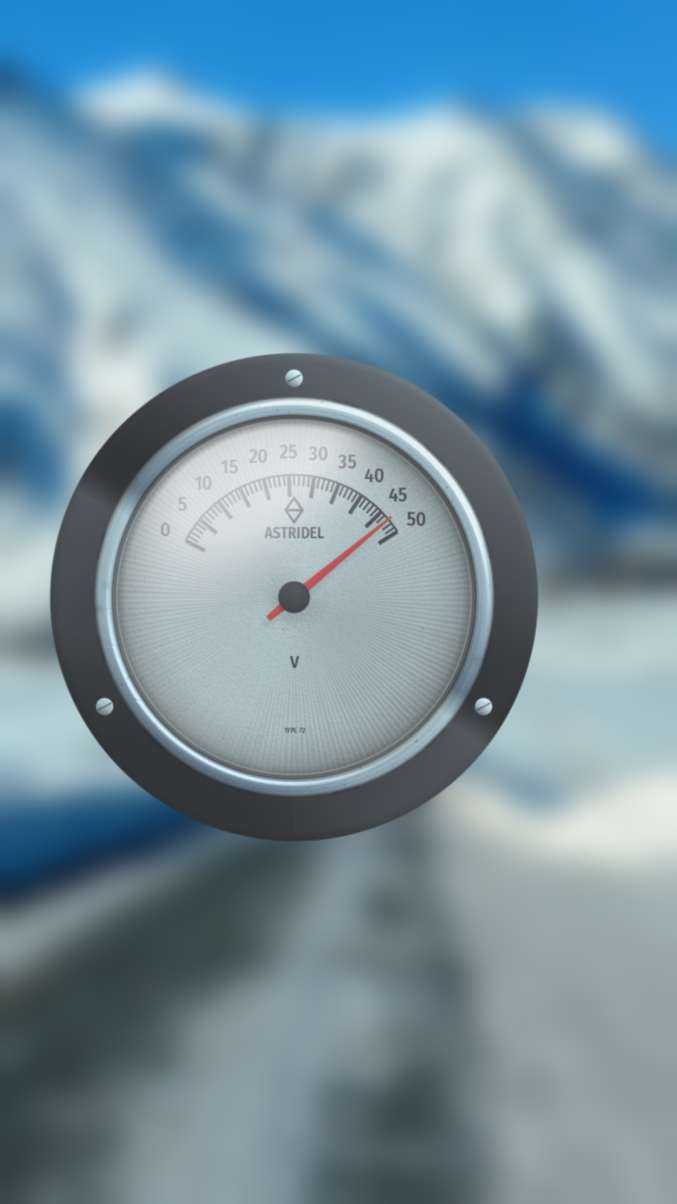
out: 47 V
